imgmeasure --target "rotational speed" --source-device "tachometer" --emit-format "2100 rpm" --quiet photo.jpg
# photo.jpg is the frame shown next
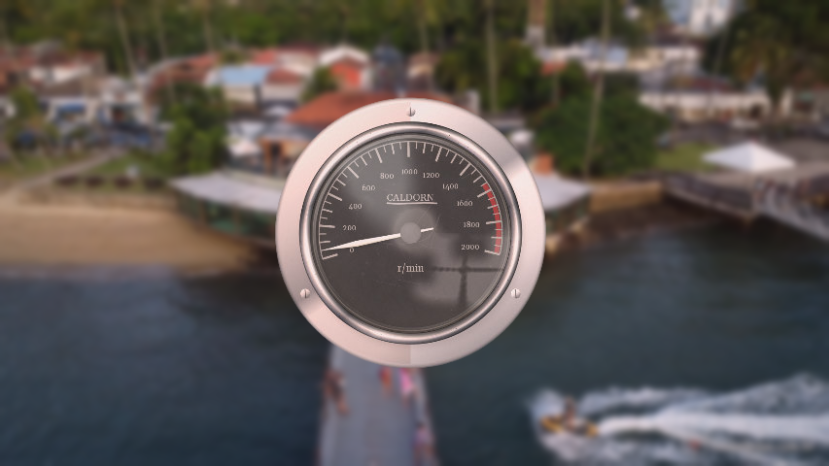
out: 50 rpm
